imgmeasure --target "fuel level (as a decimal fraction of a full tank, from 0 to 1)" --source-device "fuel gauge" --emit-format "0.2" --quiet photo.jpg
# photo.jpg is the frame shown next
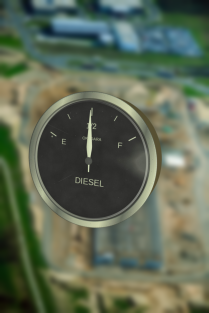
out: 0.5
